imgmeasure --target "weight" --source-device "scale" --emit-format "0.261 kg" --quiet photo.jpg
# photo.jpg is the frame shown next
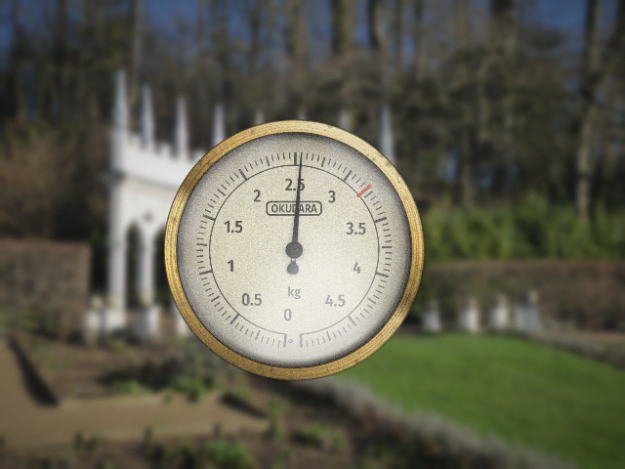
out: 2.55 kg
